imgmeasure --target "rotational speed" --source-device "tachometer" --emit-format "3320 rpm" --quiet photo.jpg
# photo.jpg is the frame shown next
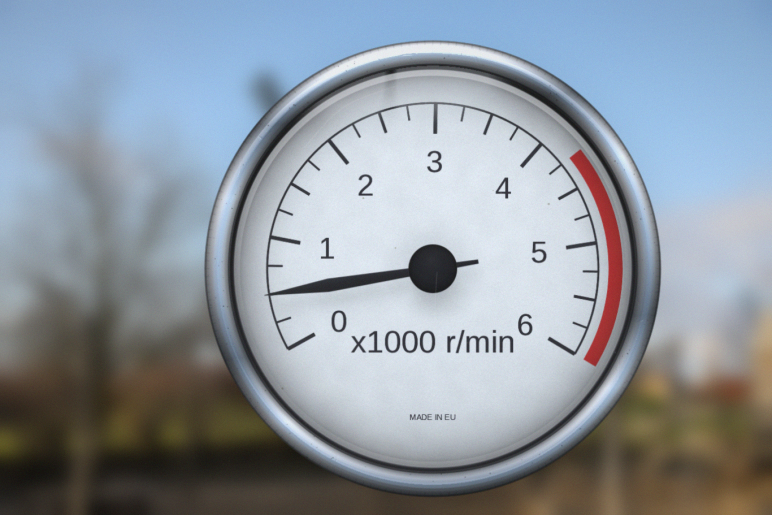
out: 500 rpm
